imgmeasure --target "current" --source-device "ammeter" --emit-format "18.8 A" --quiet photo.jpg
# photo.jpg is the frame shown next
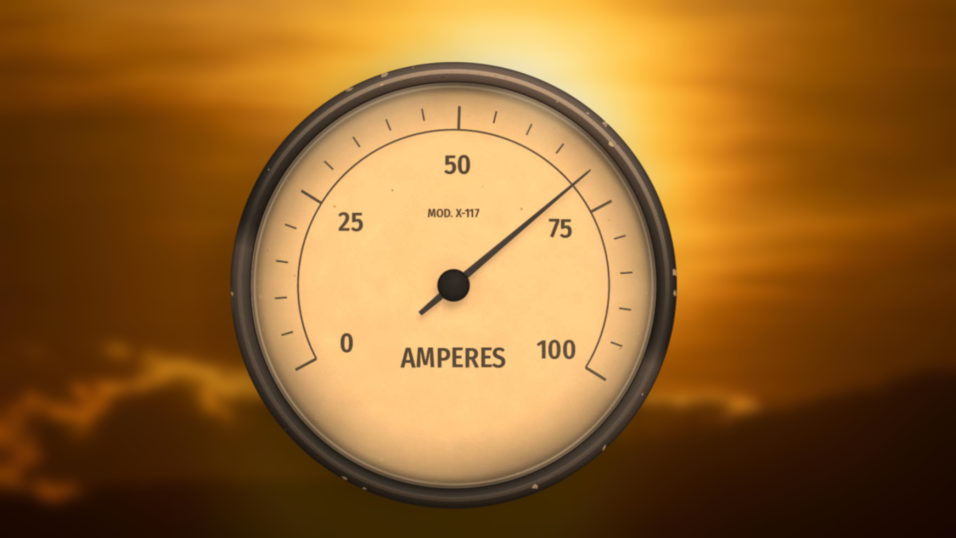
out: 70 A
